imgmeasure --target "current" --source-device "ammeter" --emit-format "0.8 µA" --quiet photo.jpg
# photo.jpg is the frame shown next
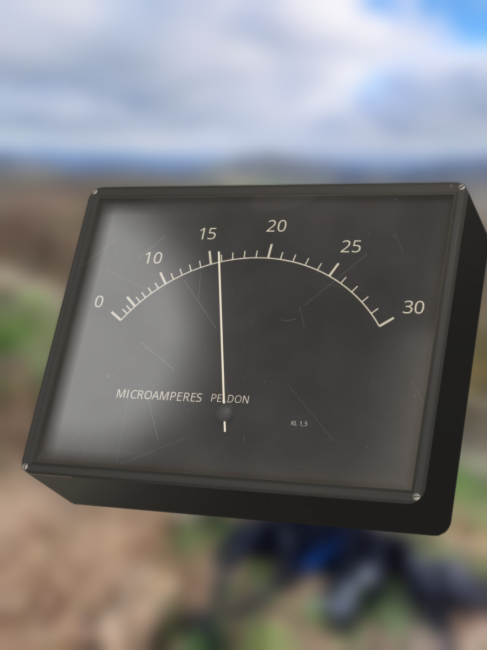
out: 16 µA
